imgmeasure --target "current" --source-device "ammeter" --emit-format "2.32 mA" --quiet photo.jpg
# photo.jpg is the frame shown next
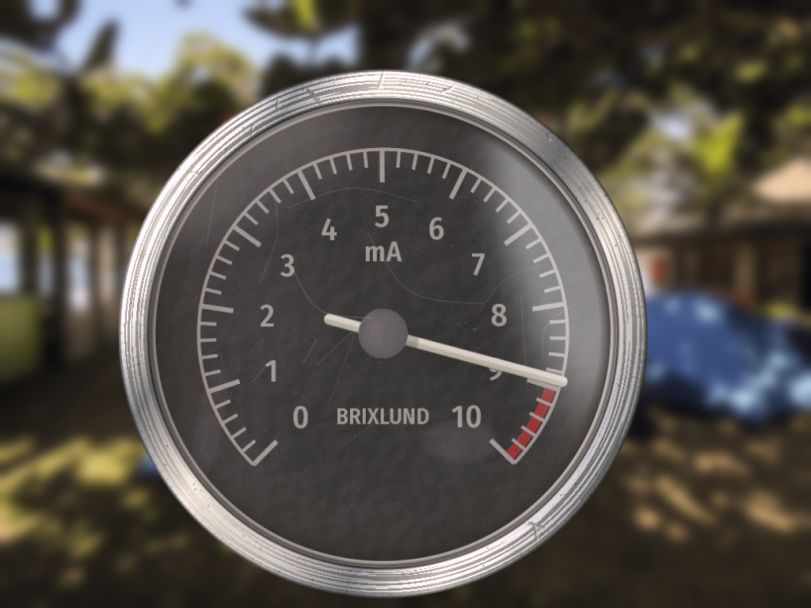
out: 8.9 mA
